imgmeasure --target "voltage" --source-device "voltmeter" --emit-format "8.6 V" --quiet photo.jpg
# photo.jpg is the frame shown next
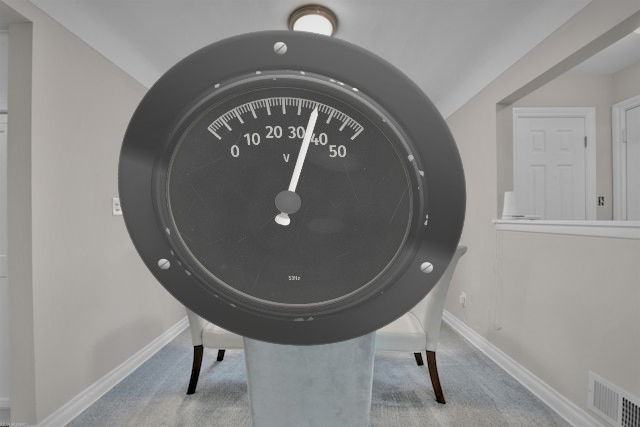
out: 35 V
